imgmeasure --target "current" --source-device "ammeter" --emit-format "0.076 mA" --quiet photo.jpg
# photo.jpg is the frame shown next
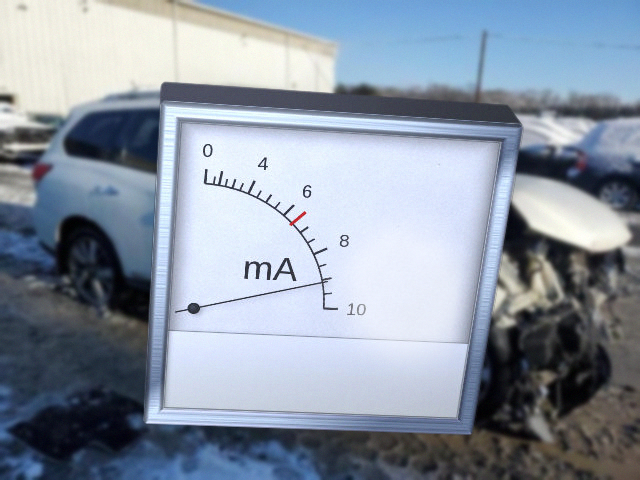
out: 9 mA
